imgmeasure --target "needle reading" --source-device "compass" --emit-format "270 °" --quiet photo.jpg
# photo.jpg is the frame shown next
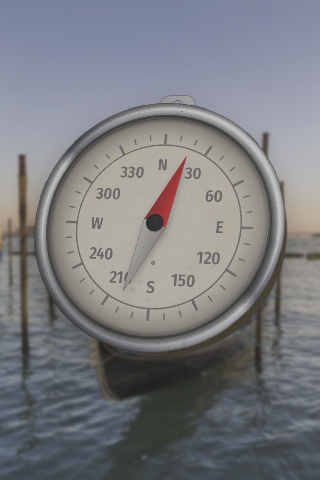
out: 20 °
